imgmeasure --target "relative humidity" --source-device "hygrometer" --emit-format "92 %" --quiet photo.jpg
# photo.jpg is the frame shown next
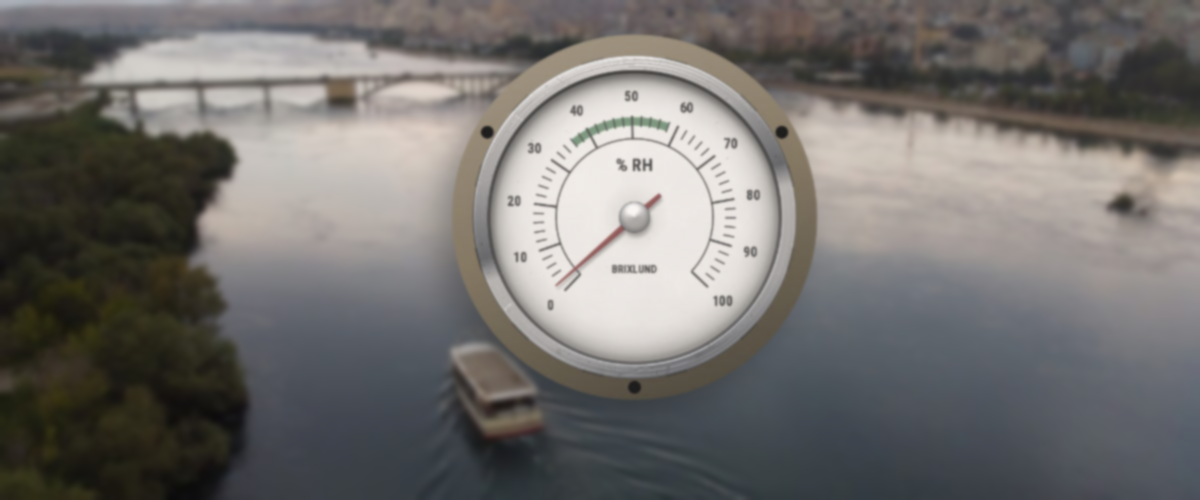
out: 2 %
